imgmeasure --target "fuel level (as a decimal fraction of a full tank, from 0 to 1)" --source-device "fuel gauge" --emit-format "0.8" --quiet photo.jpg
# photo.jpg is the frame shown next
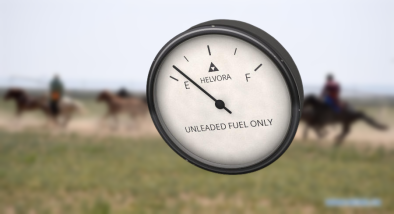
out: 0.125
